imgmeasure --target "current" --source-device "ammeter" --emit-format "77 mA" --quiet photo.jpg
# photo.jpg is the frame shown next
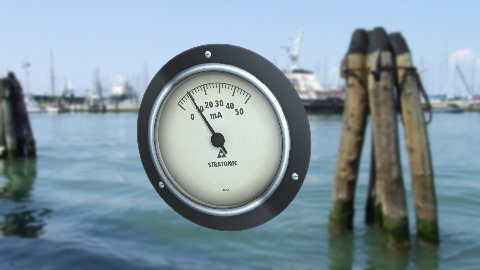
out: 10 mA
